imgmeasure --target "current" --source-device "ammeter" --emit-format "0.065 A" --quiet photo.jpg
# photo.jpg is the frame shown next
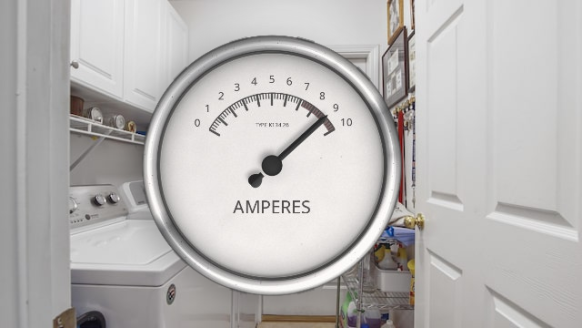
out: 9 A
